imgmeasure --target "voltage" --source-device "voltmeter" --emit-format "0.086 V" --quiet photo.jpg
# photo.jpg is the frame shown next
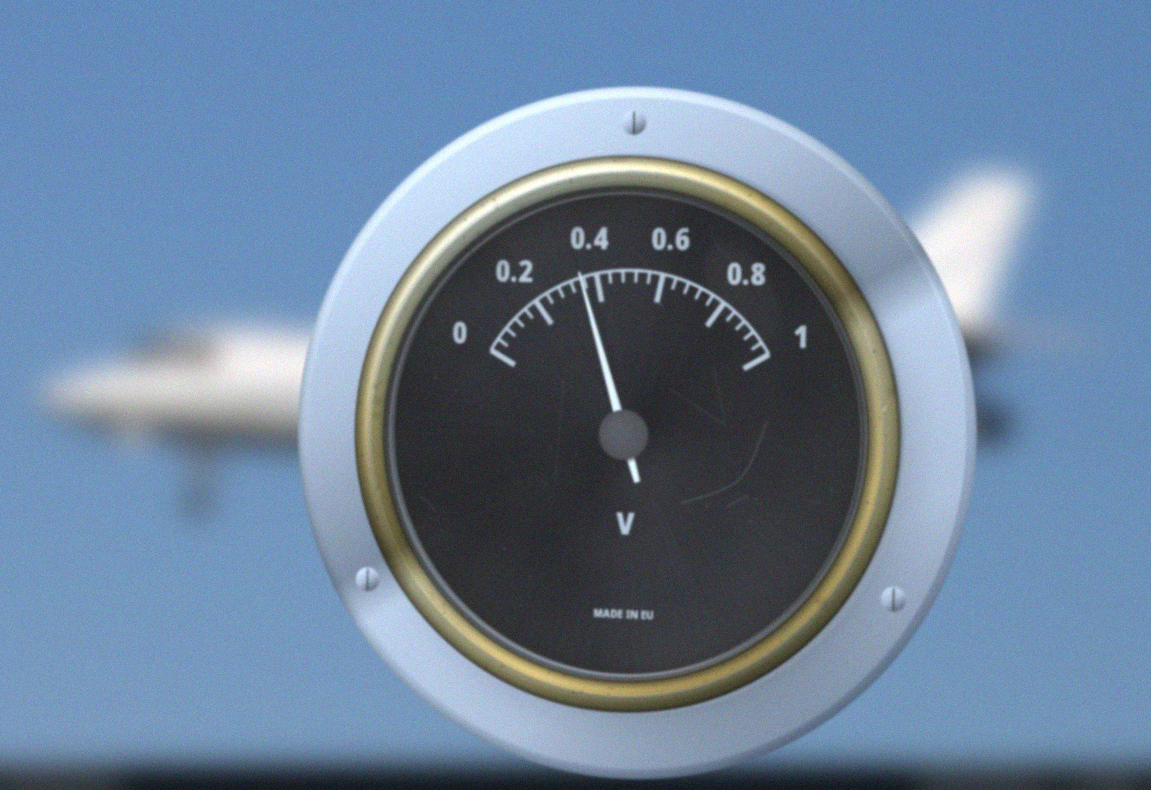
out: 0.36 V
